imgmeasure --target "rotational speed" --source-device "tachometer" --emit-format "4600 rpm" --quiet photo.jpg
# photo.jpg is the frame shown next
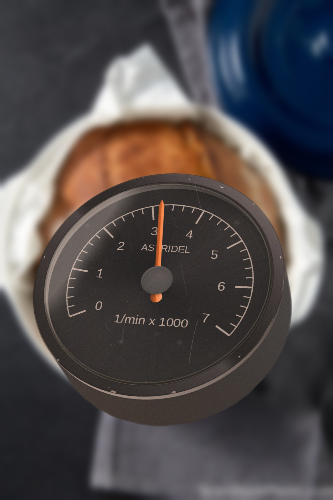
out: 3200 rpm
